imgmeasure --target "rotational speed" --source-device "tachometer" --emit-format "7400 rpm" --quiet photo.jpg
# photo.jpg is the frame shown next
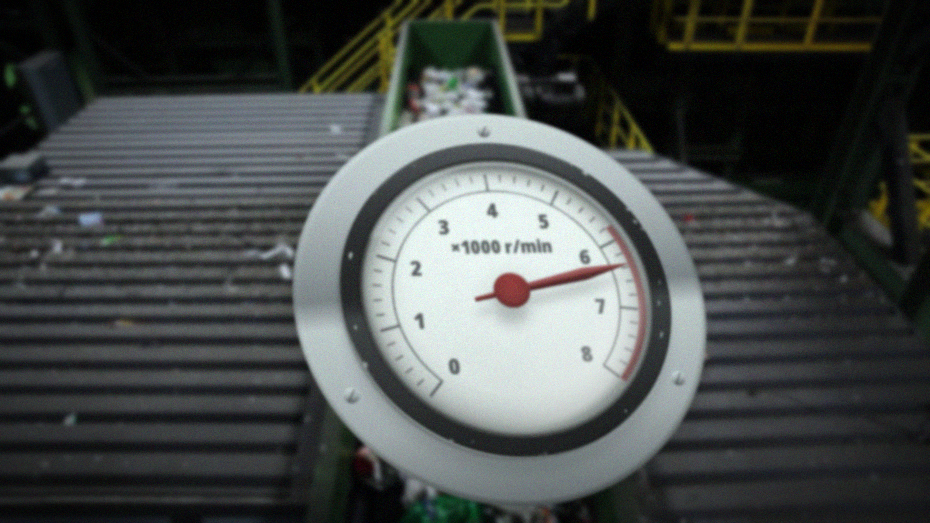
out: 6400 rpm
